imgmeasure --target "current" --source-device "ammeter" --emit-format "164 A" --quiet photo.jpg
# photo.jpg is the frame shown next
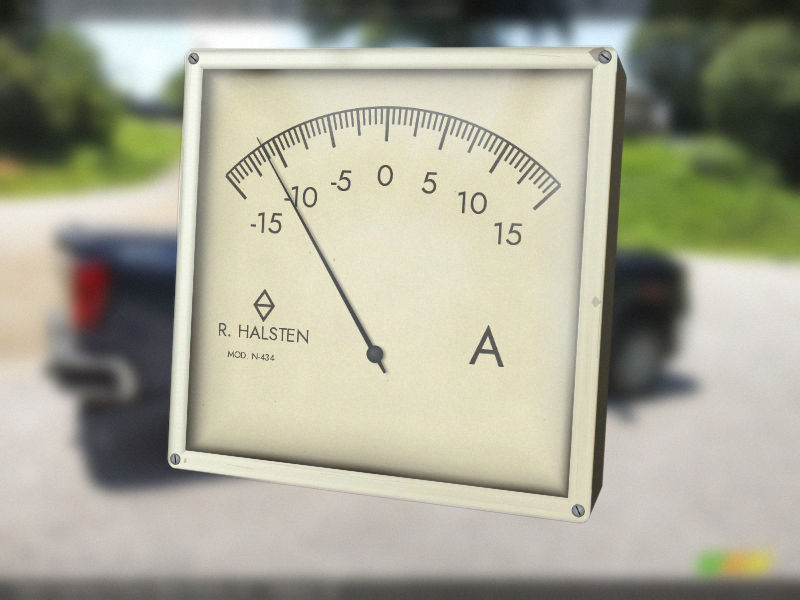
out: -11 A
